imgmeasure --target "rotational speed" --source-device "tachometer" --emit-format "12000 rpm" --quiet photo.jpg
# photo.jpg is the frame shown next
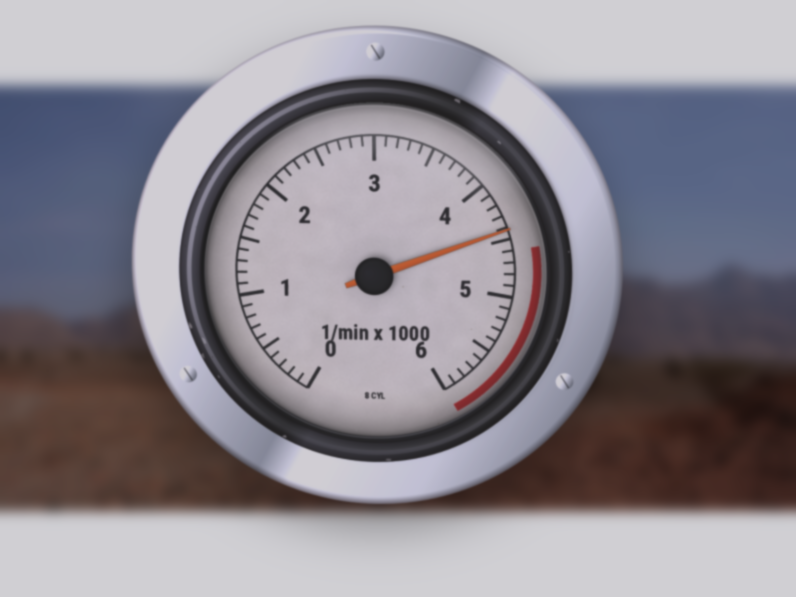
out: 4400 rpm
